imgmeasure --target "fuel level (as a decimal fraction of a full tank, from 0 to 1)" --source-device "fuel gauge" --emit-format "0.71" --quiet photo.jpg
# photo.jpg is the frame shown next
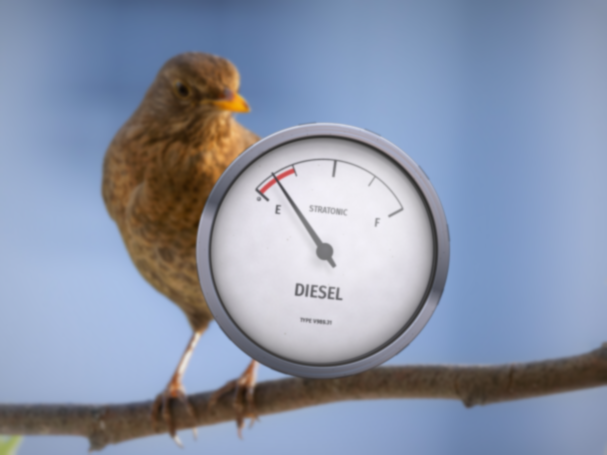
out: 0.125
